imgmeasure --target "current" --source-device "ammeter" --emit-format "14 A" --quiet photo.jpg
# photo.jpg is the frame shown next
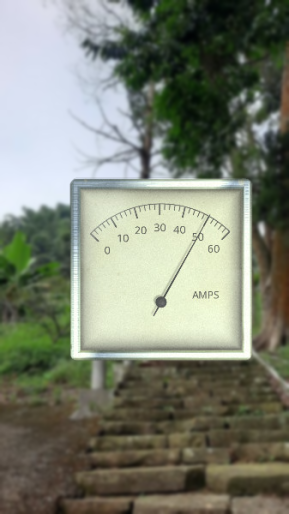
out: 50 A
